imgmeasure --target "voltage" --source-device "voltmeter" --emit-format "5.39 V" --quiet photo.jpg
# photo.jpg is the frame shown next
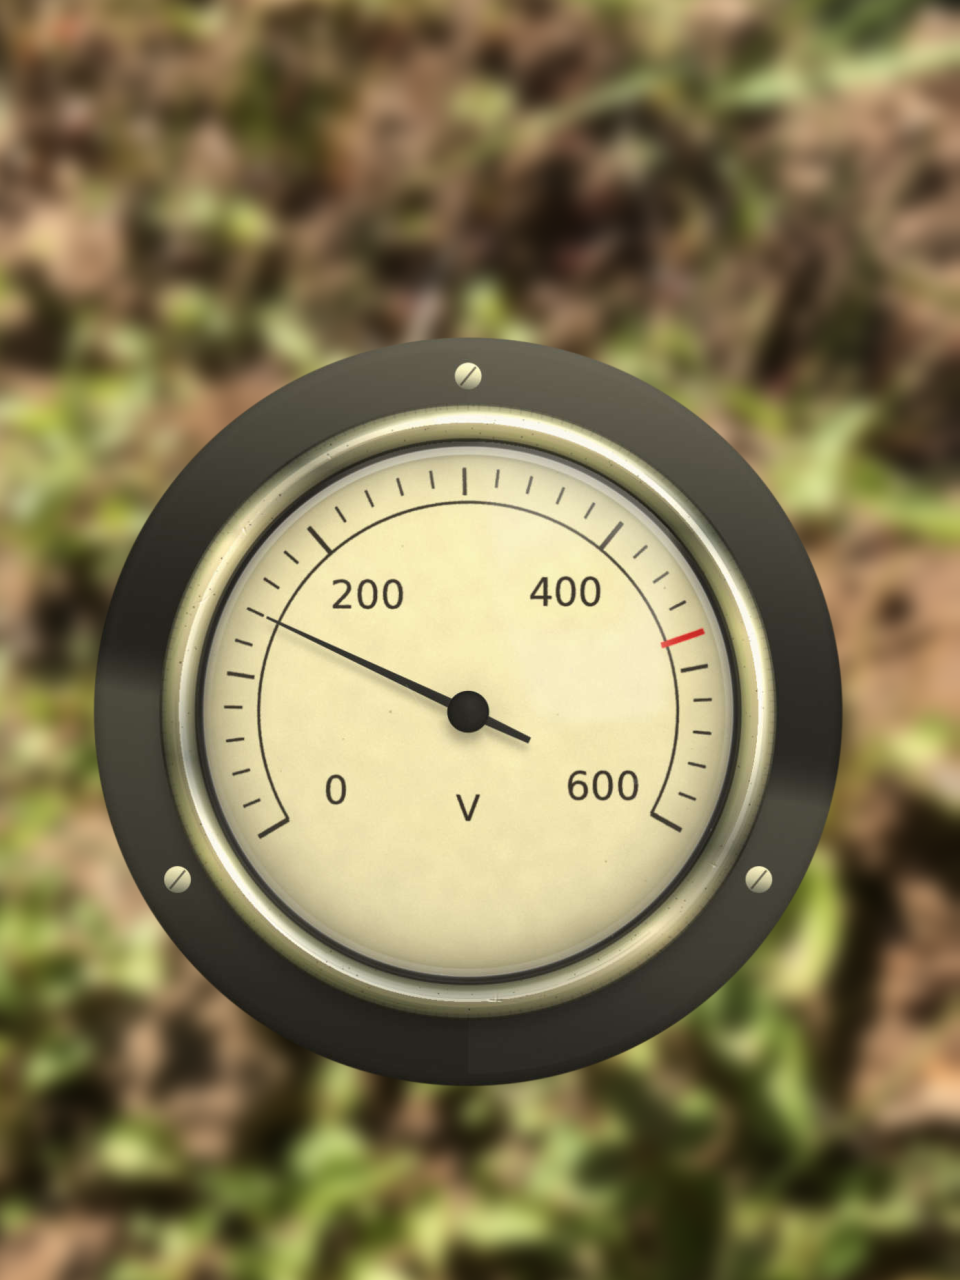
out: 140 V
